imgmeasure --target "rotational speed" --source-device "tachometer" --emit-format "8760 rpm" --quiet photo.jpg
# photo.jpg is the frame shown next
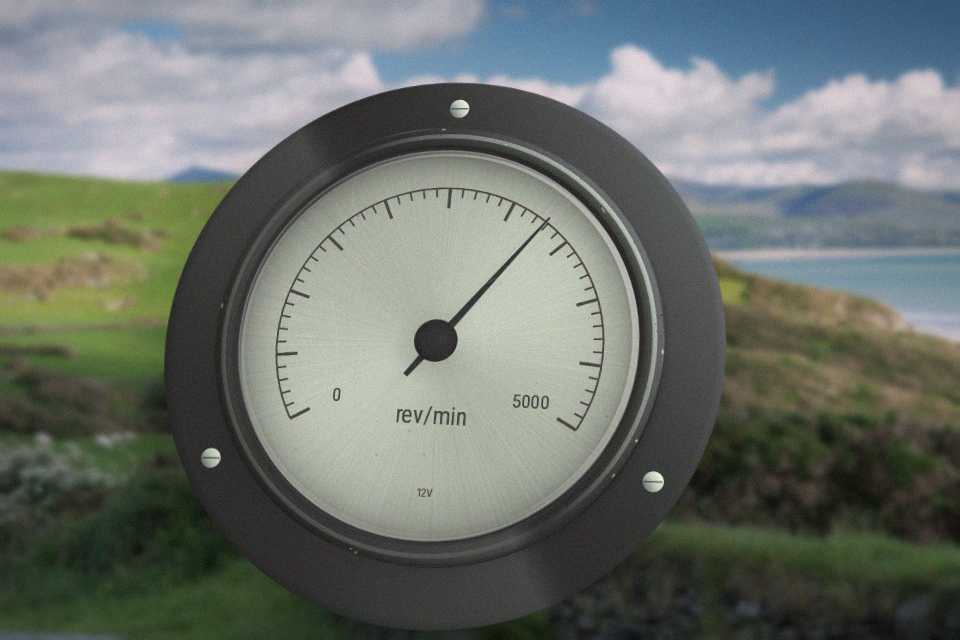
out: 3300 rpm
